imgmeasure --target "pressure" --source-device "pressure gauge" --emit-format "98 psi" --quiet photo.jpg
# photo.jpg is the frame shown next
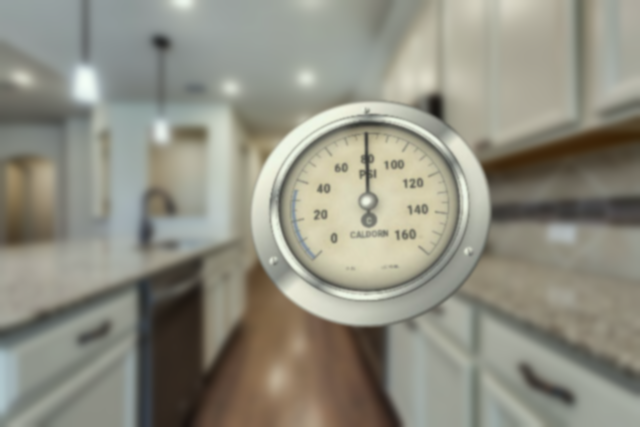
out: 80 psi
